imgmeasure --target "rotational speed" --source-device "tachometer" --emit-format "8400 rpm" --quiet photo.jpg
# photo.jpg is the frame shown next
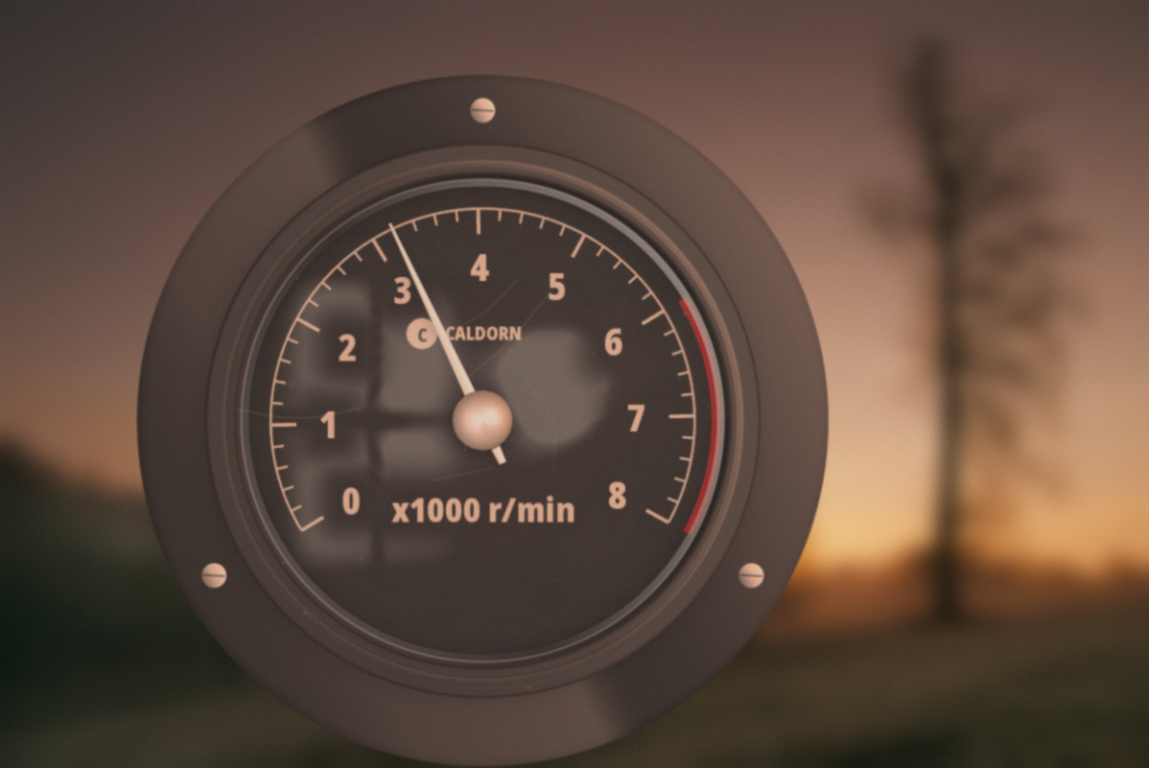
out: 3200 rpm
